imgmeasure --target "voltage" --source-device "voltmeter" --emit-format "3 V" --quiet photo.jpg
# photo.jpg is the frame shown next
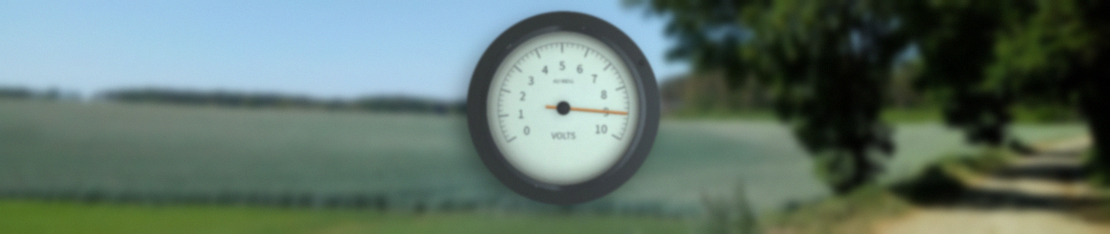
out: 9 V
